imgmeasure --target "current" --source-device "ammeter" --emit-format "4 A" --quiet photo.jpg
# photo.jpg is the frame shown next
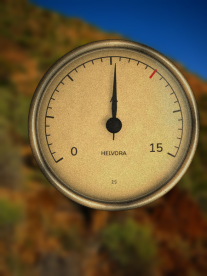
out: 7.75 A
